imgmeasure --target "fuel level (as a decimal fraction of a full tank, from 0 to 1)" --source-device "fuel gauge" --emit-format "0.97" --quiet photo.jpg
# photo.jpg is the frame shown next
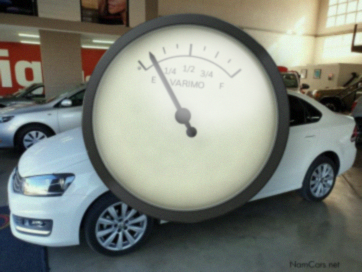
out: 0.125
